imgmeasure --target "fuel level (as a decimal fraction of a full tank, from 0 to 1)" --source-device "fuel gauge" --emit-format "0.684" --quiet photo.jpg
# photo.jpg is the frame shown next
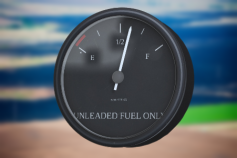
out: 0.625
